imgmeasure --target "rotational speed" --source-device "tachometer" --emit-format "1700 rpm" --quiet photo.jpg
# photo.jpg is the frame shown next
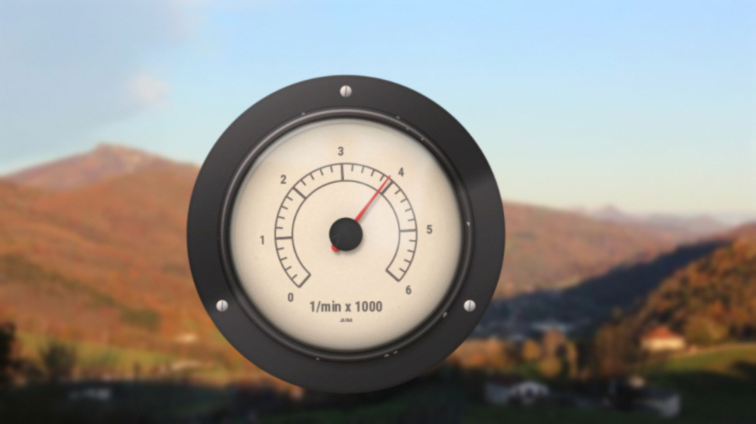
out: 3900 rpm
